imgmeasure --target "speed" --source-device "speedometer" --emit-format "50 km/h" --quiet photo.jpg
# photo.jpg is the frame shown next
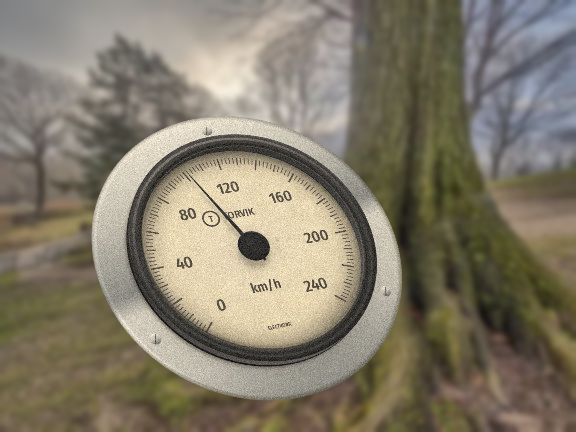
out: 100 km/h
